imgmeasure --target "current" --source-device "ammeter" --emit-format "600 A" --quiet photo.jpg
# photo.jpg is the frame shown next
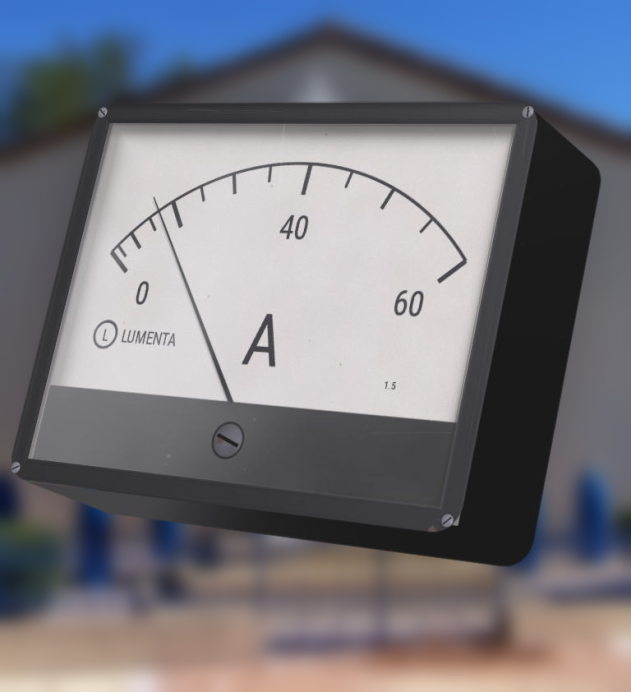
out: 17.5 A
